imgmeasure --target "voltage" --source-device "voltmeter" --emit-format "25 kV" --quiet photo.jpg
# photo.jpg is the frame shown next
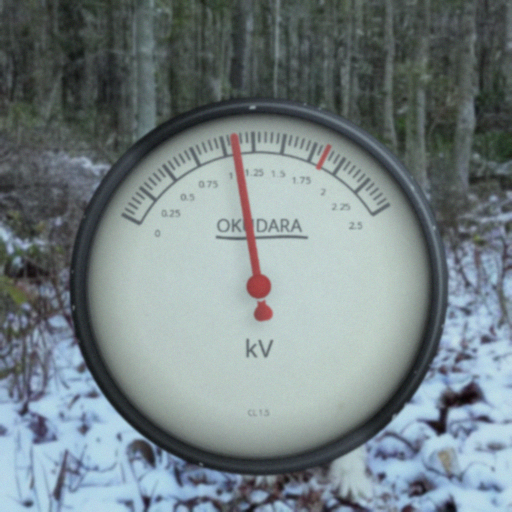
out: 1.1 kV
